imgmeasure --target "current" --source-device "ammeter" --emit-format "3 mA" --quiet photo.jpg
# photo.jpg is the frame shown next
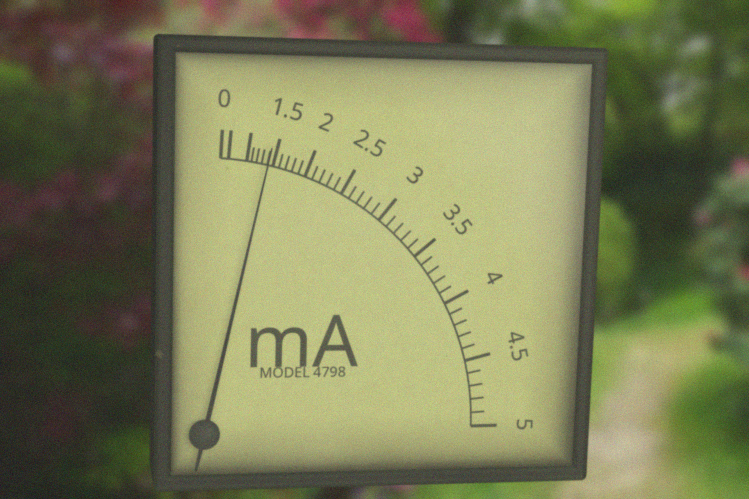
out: 1.4 mA
